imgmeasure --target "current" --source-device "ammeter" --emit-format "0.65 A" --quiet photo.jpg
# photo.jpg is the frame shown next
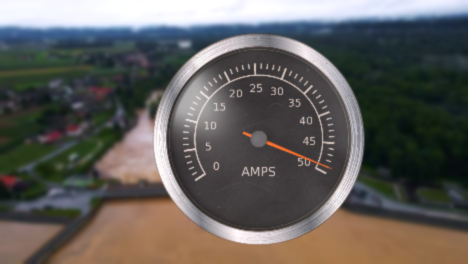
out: 49 A
